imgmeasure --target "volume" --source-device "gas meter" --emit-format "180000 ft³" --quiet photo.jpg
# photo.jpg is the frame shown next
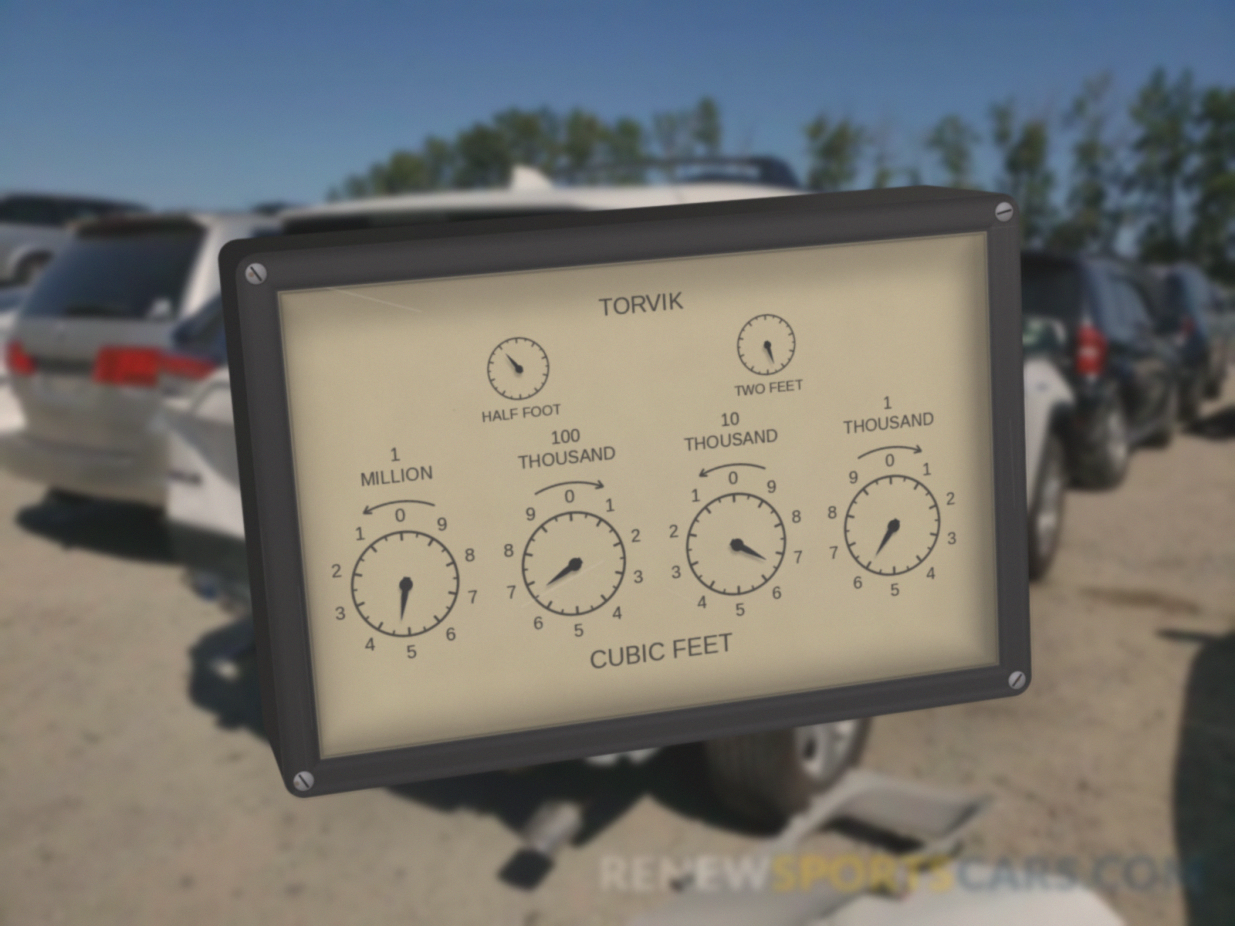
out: 466600 ft³
